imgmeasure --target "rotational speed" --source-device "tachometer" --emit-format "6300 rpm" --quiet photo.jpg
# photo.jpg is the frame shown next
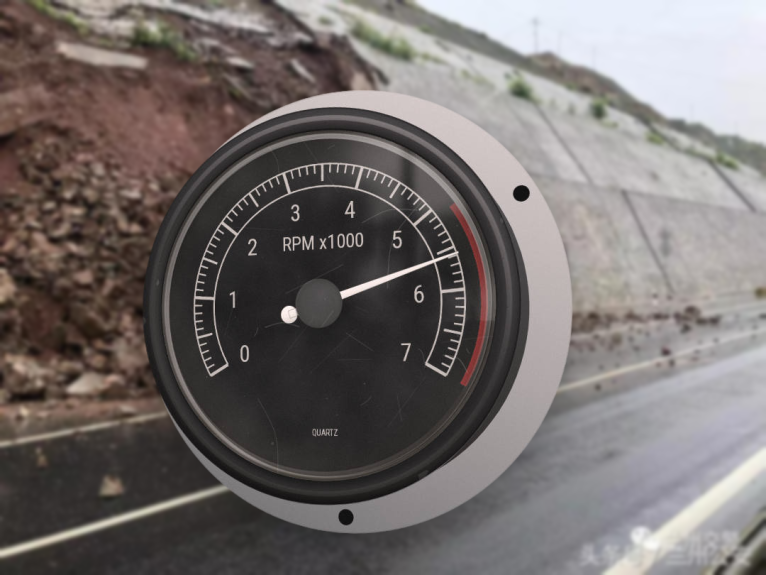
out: 5600 rpm
